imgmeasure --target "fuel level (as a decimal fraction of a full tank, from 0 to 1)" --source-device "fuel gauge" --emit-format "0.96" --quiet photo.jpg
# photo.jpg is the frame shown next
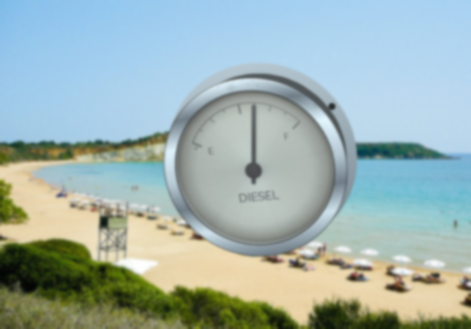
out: 0.625
